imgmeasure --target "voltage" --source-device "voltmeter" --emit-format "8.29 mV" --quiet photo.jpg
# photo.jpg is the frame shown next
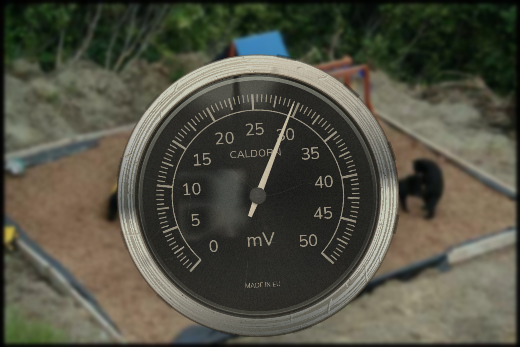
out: 29.5 mV
